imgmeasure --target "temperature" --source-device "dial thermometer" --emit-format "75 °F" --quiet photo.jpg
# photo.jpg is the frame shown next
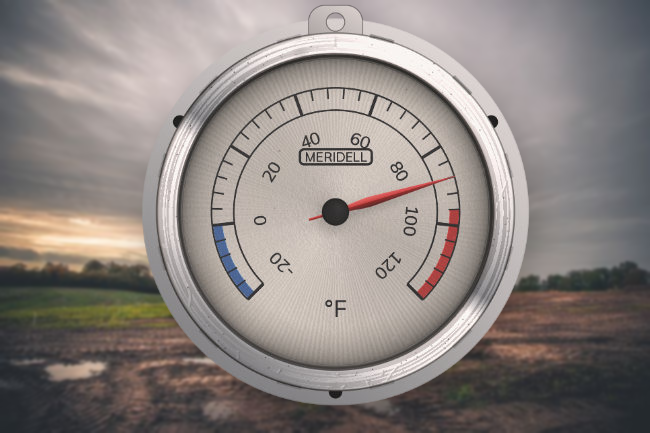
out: 88 °F
